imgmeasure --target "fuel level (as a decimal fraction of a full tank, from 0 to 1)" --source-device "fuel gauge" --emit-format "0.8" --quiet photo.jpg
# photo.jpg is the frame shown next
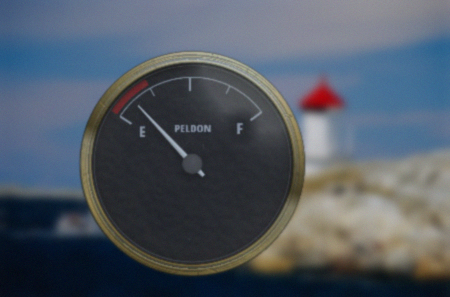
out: 0.125
